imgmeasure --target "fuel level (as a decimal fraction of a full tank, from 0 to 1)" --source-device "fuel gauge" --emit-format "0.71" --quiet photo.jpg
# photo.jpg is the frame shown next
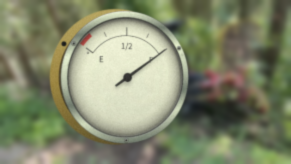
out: 1
